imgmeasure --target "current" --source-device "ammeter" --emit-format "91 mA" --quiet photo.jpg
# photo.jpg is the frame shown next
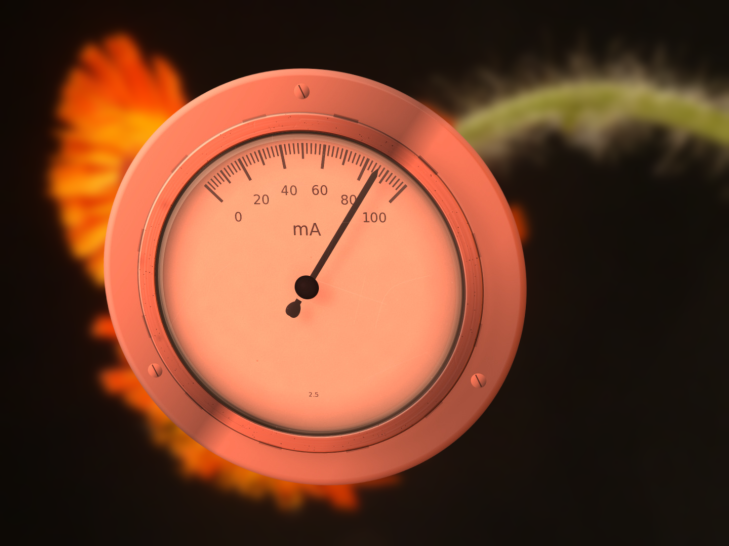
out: 86 mA
